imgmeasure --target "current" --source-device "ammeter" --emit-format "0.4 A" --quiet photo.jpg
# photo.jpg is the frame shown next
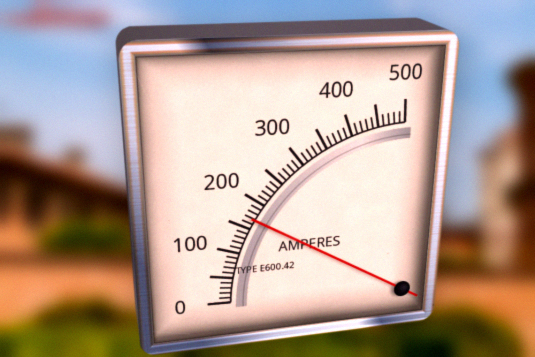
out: 170 A
